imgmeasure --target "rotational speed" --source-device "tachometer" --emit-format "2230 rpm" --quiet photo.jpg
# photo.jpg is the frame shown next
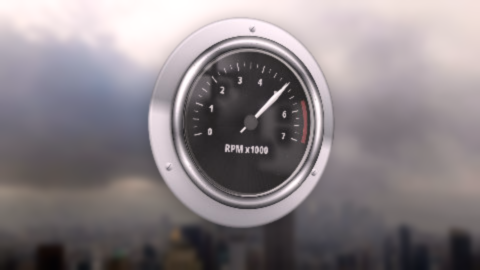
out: 5000 rpm
